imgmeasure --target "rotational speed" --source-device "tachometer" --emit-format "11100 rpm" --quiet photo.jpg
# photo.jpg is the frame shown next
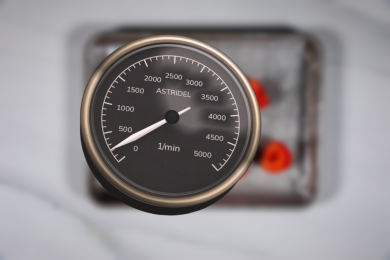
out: 200 rpm
